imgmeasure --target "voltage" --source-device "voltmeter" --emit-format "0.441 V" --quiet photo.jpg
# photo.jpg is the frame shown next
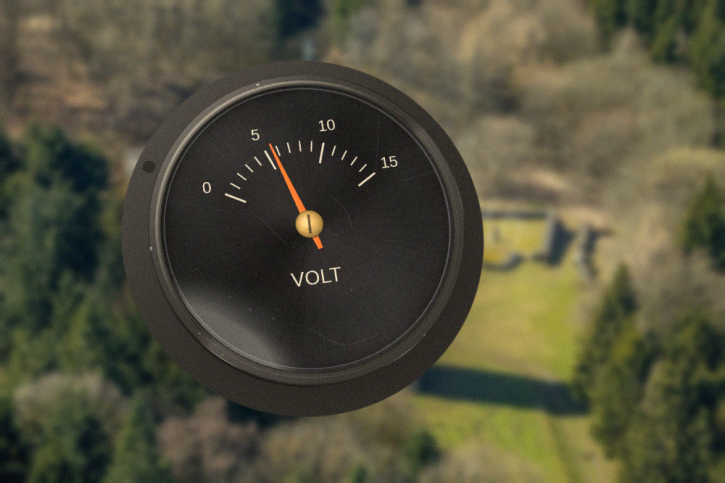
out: 5.5 V
